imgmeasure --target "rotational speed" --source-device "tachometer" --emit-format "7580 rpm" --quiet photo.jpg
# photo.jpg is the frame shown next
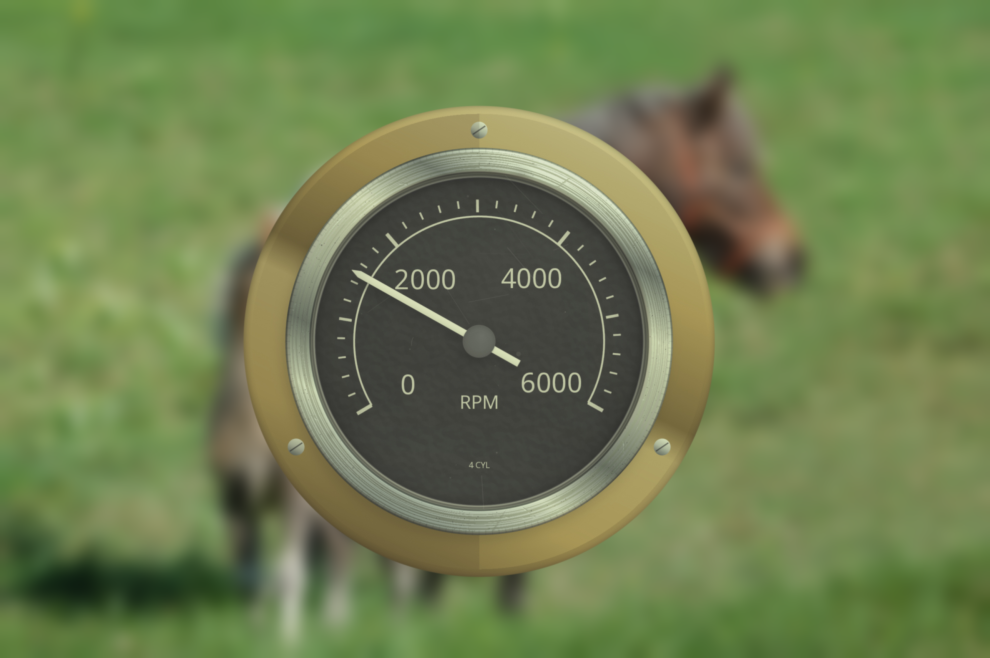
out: 1500 rpm
